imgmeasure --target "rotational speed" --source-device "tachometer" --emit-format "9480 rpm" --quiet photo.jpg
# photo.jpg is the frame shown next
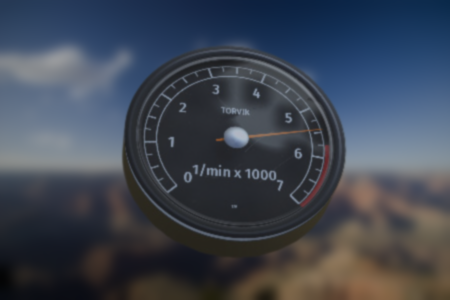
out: 5500 rpm
